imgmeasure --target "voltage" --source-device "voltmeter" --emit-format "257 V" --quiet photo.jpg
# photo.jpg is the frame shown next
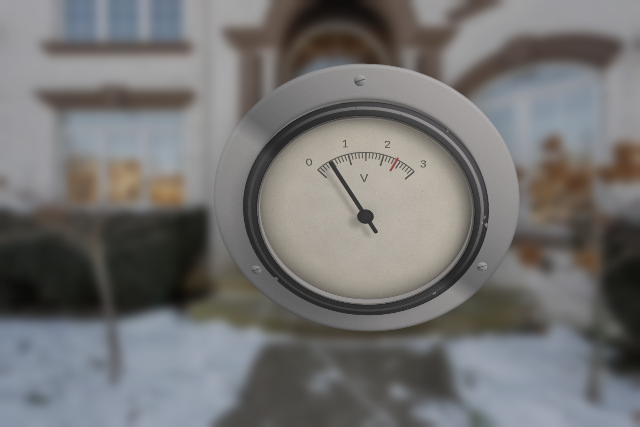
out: 0.5 V
